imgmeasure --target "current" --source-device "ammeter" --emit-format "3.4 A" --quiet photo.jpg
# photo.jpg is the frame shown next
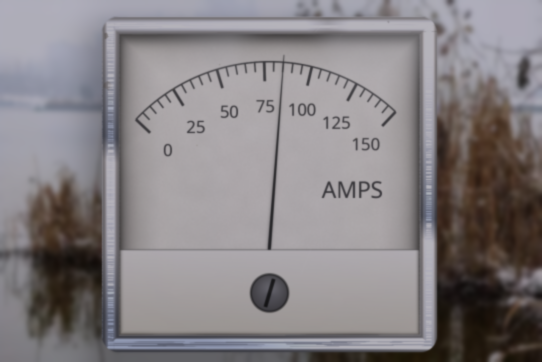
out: 85 A
